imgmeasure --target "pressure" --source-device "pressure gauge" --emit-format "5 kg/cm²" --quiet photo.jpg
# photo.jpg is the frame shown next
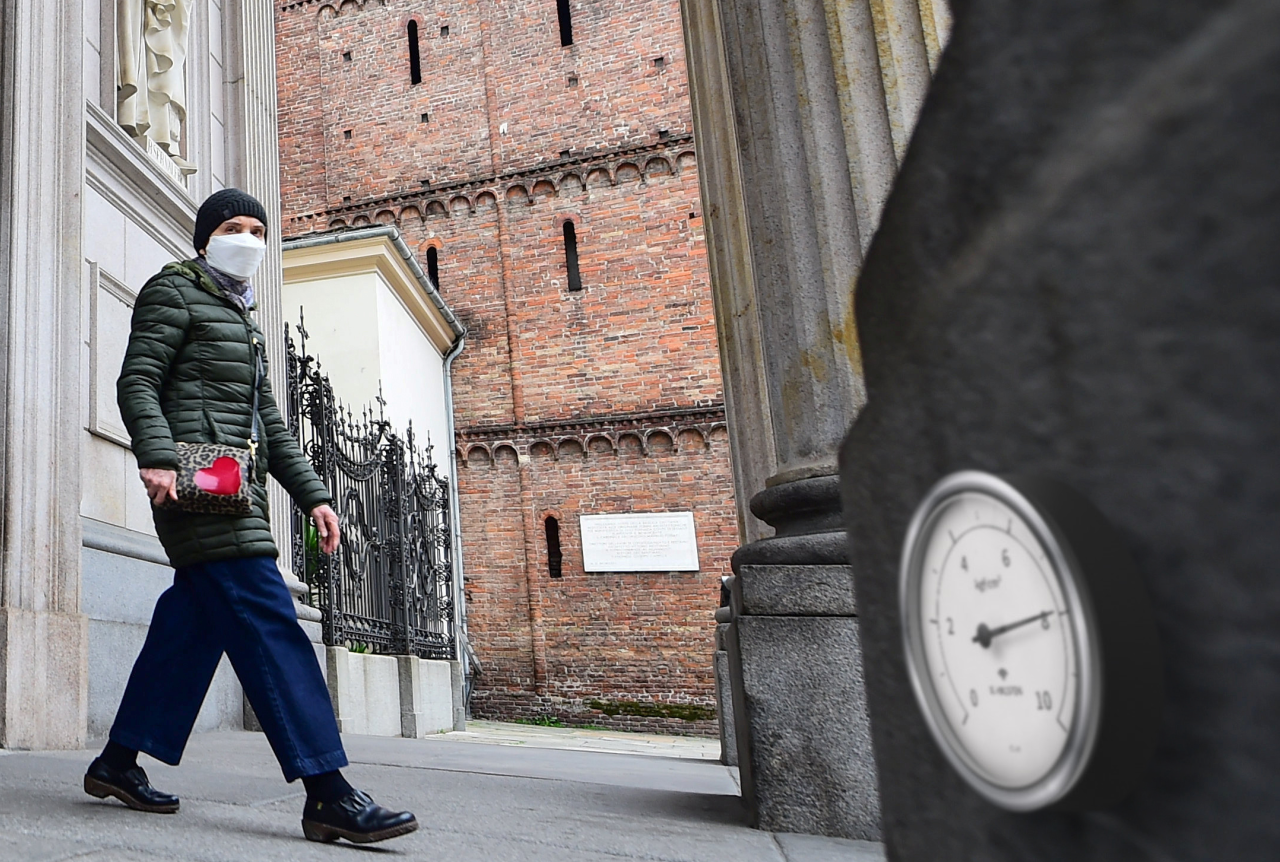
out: 8 kg/cm²
